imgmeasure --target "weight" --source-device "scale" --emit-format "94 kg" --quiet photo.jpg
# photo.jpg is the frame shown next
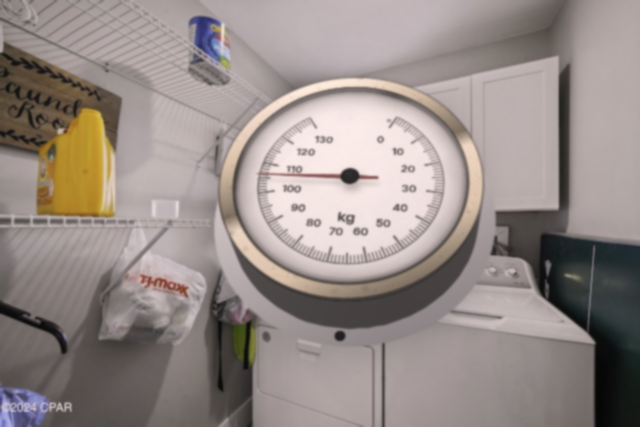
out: 105 kg
